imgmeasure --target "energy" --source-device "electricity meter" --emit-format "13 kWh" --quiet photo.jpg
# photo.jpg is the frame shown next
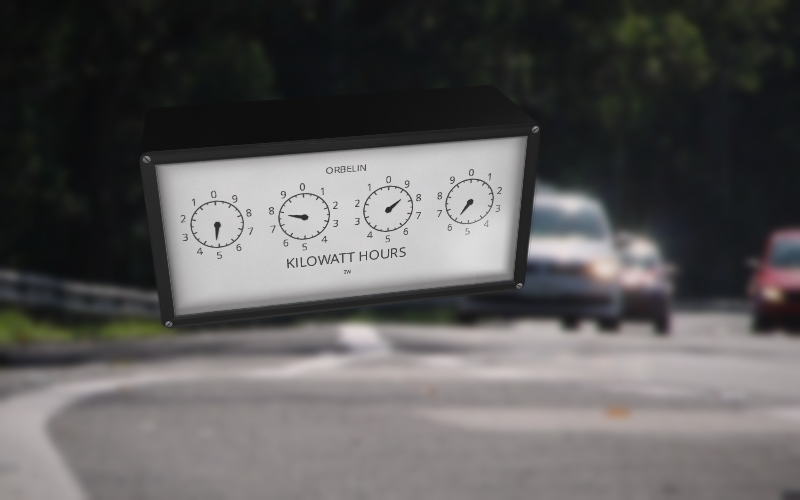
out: 4786 kWh
